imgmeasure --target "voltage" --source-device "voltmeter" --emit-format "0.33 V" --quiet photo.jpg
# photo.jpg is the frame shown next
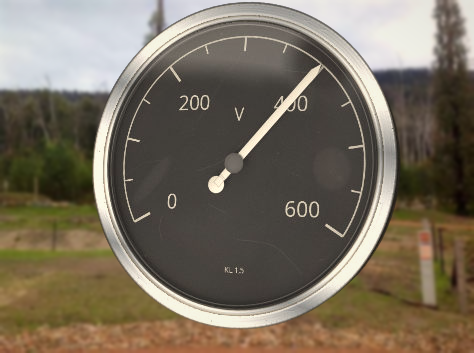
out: 400 V
